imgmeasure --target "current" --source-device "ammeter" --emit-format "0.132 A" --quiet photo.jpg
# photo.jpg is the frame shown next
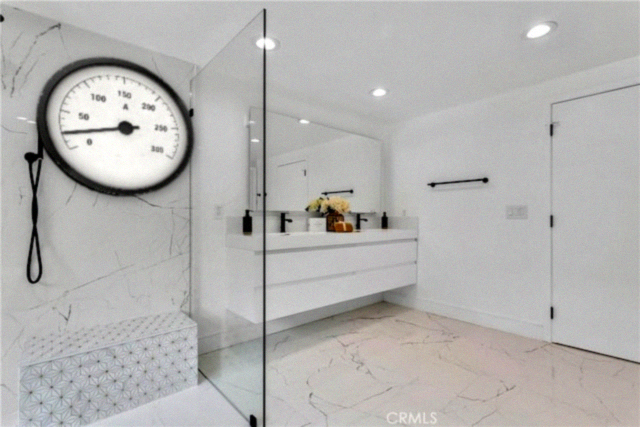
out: 20 A
